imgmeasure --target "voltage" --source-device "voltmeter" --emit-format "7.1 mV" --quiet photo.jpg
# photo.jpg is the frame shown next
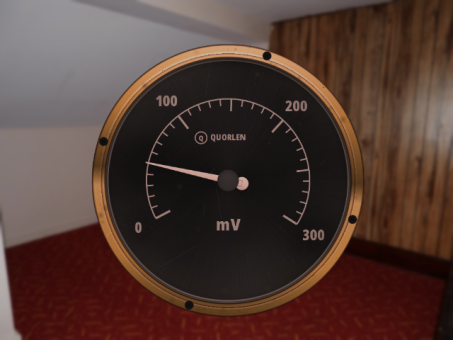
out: 50 mV
